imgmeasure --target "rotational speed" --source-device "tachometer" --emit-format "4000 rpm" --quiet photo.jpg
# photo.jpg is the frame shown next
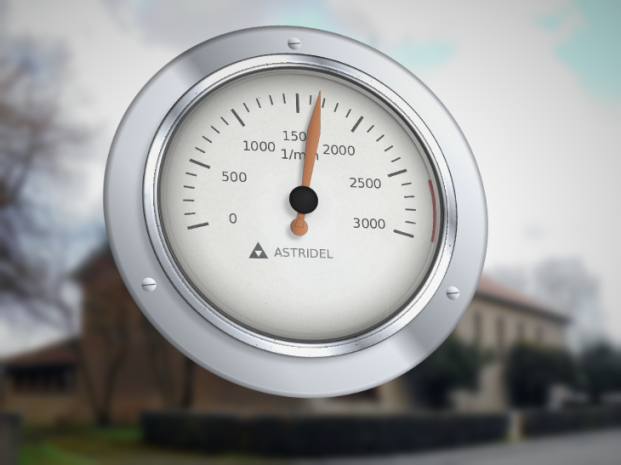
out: 1650 rpm
